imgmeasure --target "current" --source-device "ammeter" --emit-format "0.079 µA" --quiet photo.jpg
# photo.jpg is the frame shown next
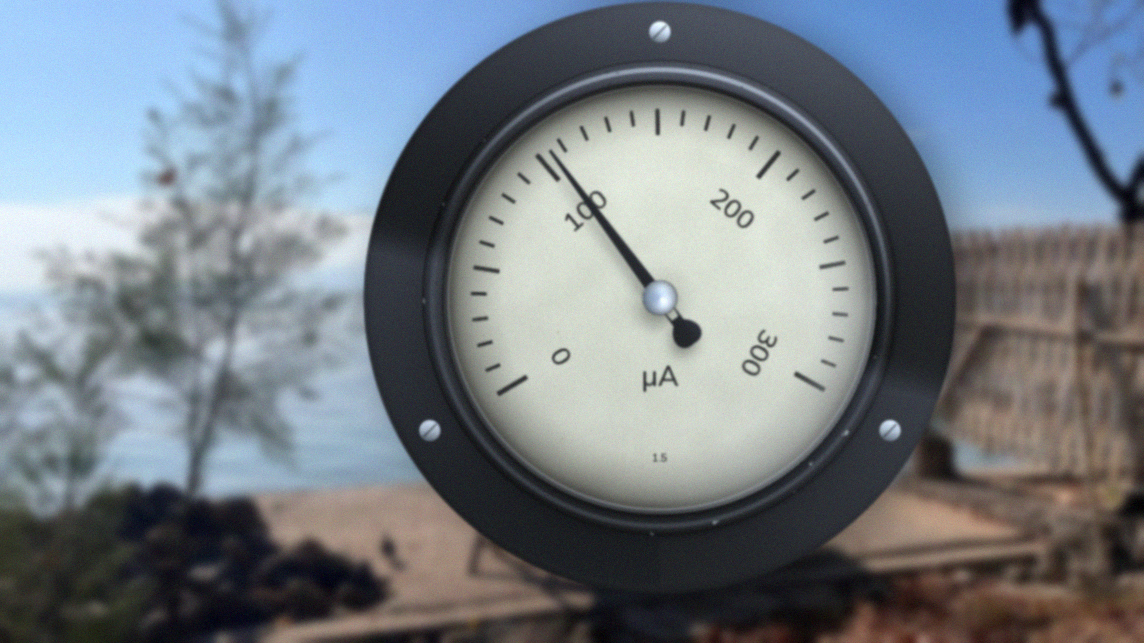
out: 105 µA
